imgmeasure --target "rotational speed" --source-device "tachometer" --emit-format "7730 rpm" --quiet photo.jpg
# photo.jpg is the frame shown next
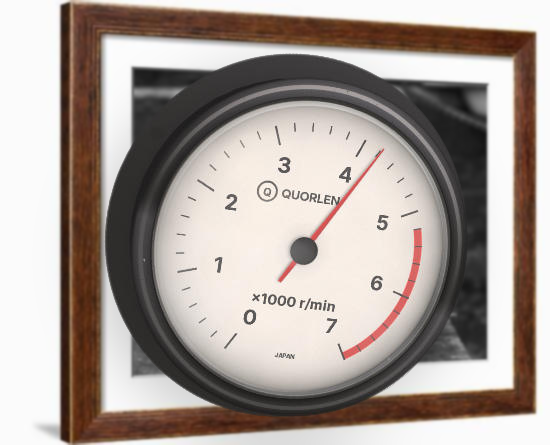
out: 4200 rpm
